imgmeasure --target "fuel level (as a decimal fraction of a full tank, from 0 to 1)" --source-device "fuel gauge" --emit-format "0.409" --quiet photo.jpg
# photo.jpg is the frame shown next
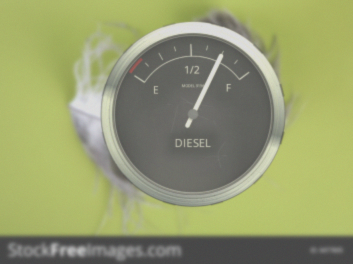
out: 0.75
